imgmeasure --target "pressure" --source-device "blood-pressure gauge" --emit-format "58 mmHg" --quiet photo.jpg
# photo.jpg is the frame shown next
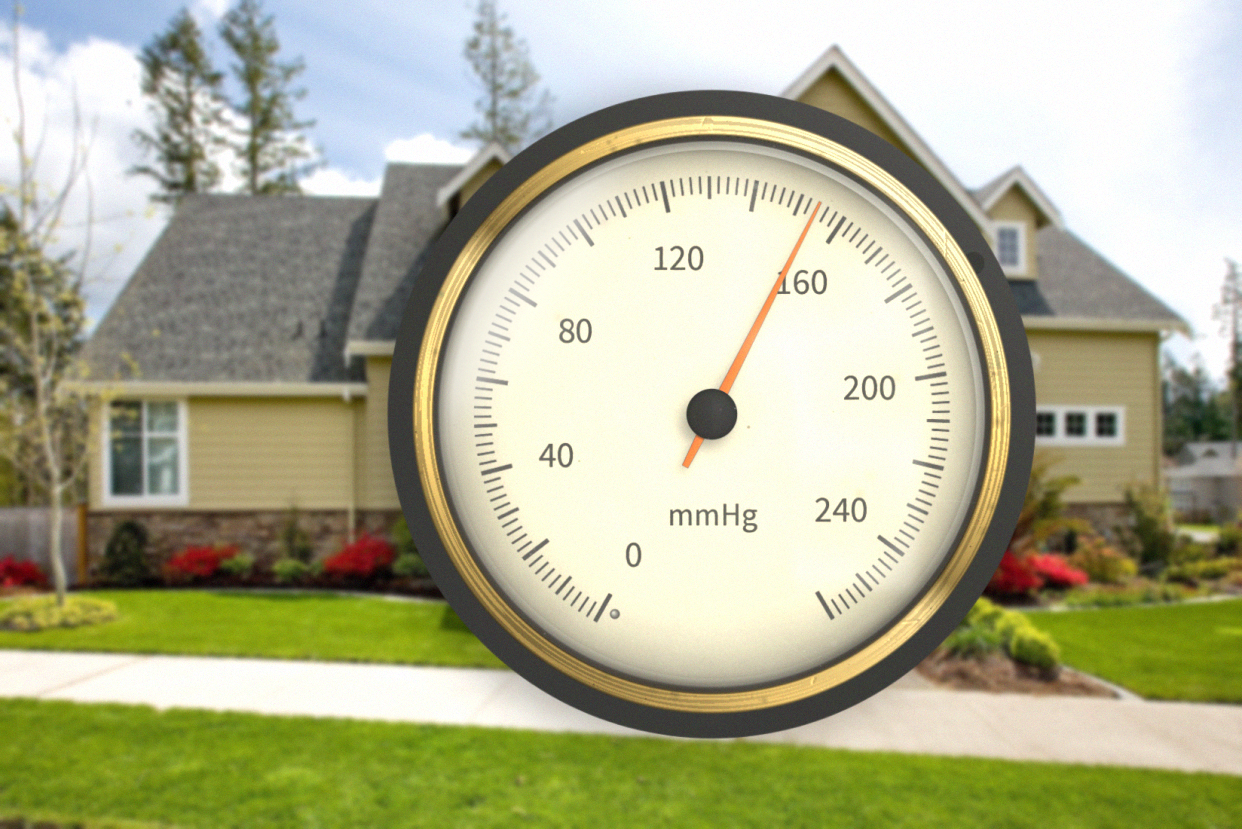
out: 154 mmHg
